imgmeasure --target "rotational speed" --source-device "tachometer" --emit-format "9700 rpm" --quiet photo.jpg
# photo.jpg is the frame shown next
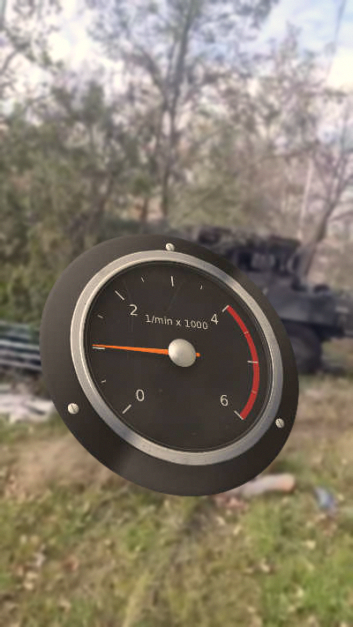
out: 1000 rpm
